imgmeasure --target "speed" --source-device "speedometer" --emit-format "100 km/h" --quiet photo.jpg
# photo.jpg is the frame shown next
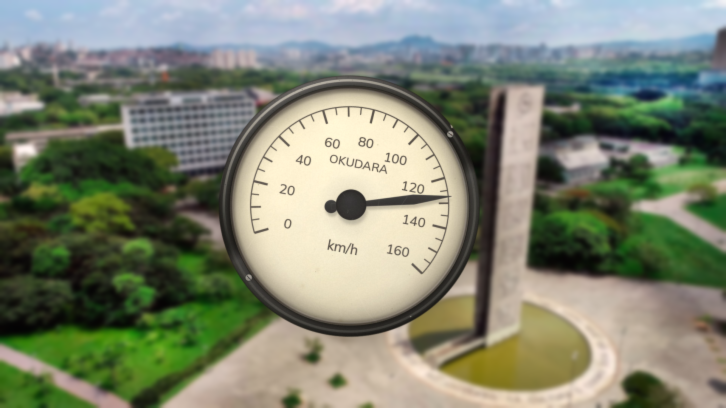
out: 127.5 km/h
